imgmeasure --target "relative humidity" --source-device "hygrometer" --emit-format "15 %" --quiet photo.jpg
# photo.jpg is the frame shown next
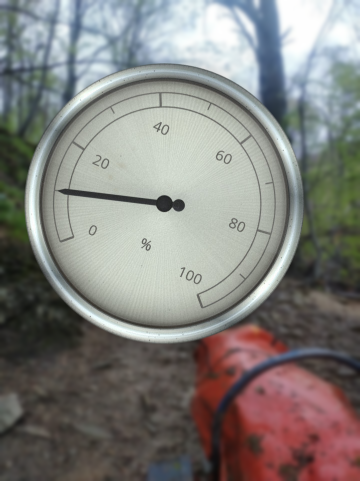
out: 10 %
